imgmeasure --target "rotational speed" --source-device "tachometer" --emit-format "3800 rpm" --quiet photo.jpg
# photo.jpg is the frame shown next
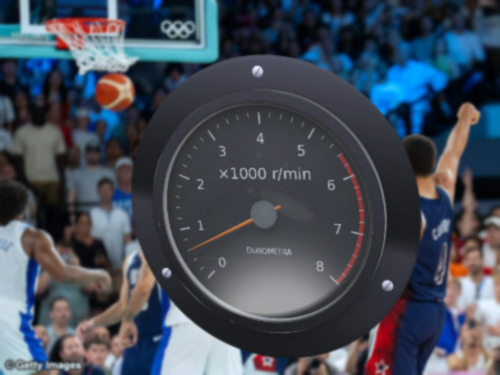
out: 600 rpm
